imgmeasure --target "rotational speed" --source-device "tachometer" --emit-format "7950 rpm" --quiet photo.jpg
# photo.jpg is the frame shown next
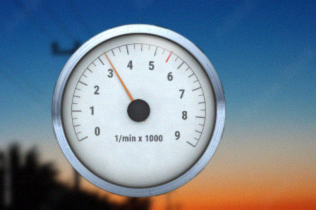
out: 3250 rpm
